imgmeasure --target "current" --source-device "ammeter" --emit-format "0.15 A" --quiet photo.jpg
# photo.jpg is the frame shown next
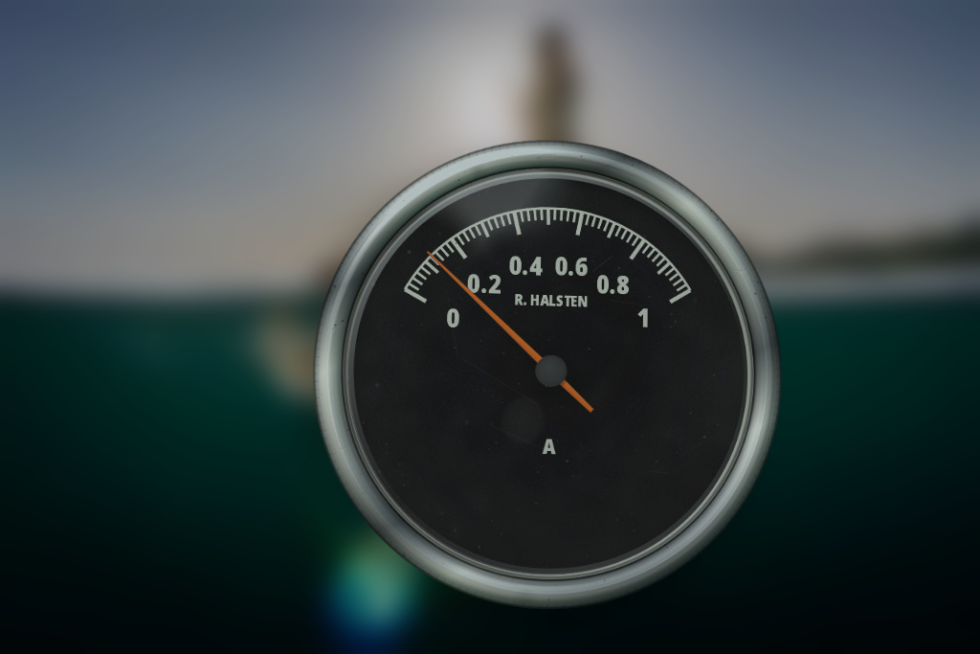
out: 0.12 A
